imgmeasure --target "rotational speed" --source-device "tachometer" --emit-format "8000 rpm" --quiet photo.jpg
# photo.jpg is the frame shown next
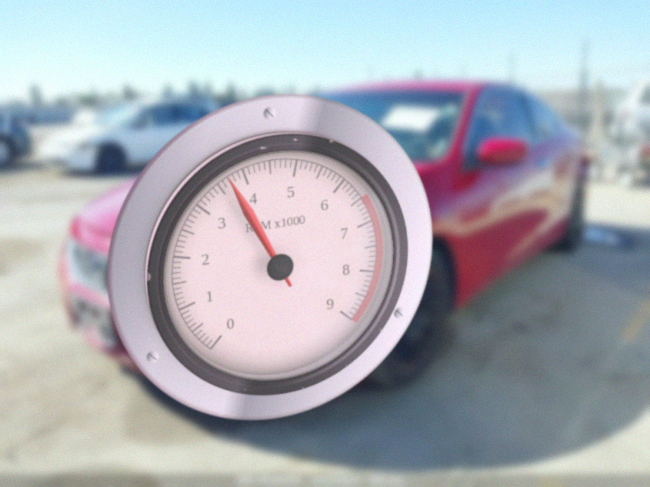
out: 3700 rpm
